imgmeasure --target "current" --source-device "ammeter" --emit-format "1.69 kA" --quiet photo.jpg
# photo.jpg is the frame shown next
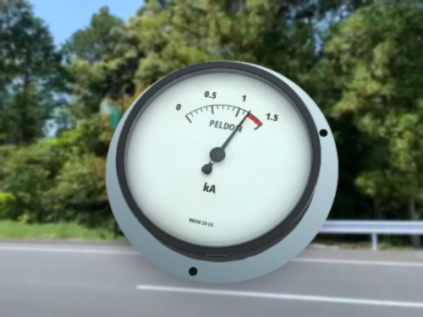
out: 1.2 kA
